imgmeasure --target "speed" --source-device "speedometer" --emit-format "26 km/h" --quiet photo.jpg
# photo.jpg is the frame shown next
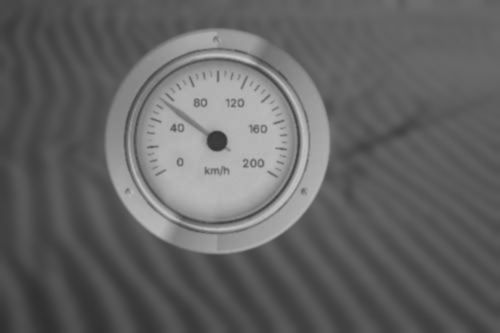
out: 55 km/h
